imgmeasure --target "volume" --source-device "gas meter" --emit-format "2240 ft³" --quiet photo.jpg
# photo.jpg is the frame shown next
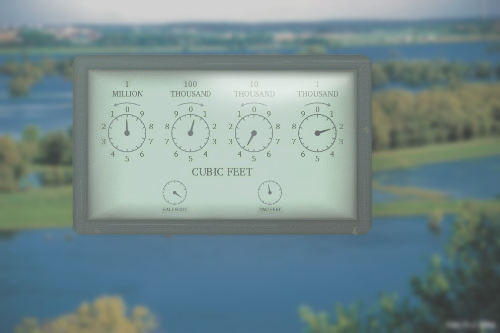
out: 4200 ft³
